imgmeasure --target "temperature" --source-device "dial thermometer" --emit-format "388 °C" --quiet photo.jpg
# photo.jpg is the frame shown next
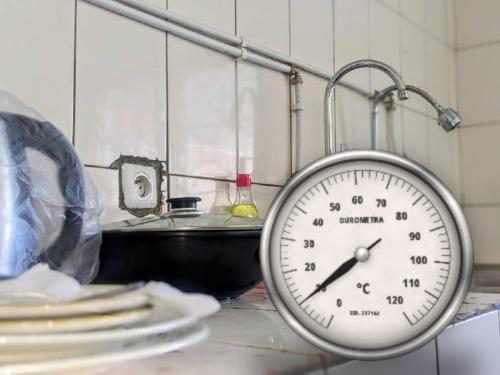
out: 10 °C
